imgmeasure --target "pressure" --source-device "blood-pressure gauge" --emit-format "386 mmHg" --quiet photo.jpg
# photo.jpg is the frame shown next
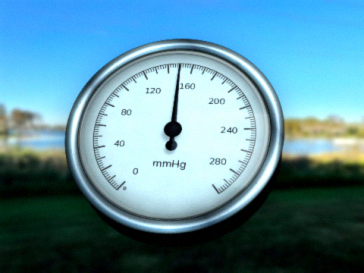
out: 150 mmHg
